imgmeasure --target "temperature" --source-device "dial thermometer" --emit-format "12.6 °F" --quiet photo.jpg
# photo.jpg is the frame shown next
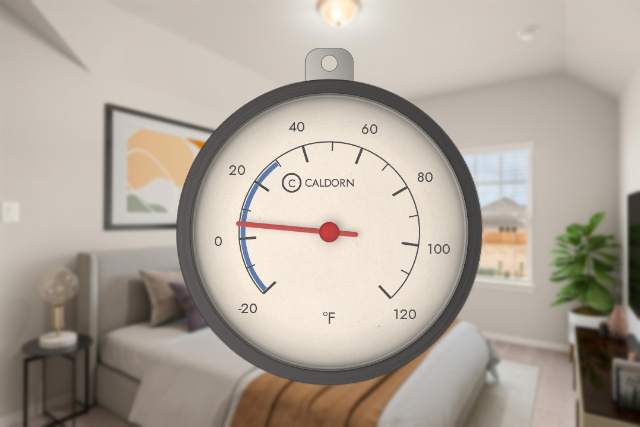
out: 5 °F
